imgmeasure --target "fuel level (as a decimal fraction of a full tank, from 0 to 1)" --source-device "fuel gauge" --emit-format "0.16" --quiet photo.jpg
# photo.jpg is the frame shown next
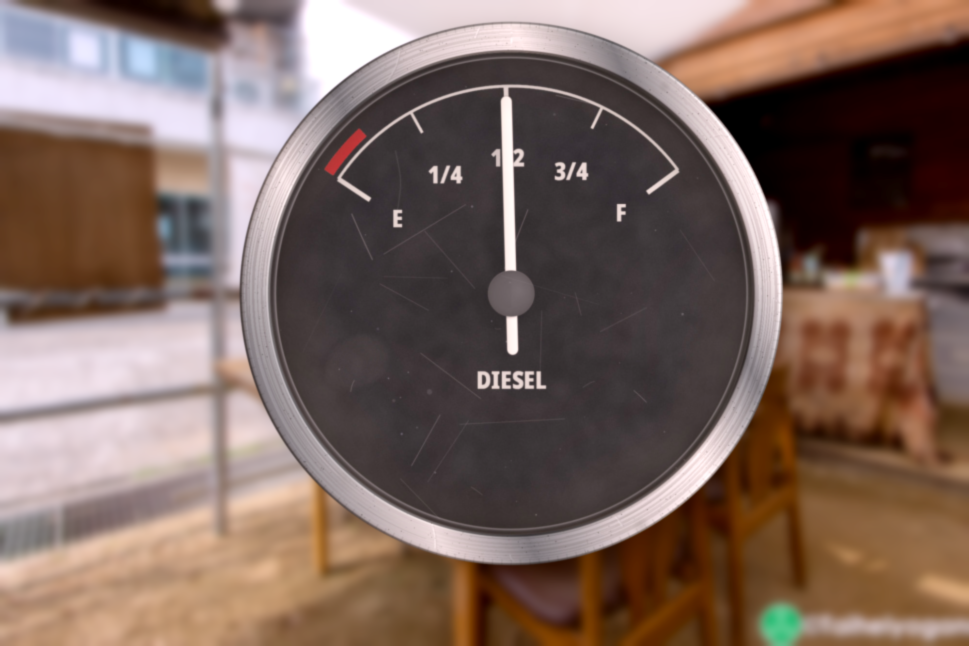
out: 0.5
